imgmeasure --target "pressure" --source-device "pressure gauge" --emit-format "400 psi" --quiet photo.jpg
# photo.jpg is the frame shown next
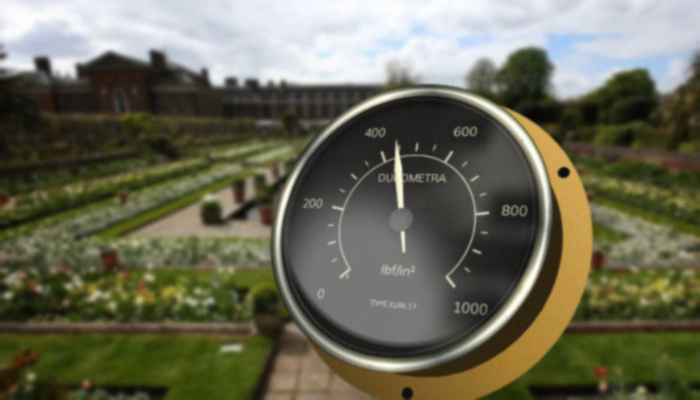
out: 450 psi
